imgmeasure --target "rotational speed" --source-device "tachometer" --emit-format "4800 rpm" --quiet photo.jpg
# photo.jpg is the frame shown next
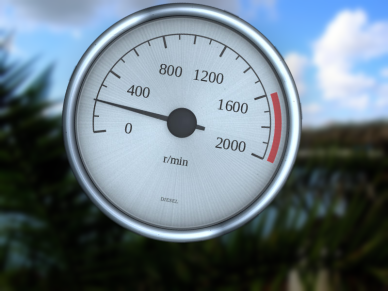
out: 200 rpm
